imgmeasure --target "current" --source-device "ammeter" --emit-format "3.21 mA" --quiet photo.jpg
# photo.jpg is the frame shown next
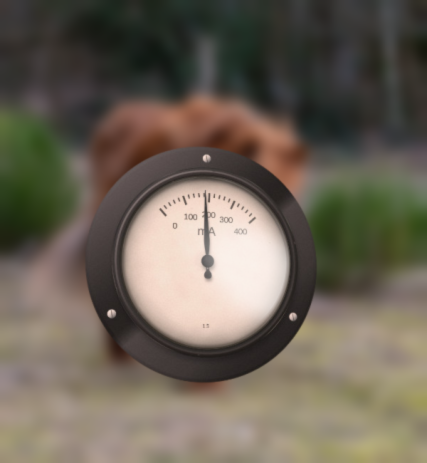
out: 180 mA
